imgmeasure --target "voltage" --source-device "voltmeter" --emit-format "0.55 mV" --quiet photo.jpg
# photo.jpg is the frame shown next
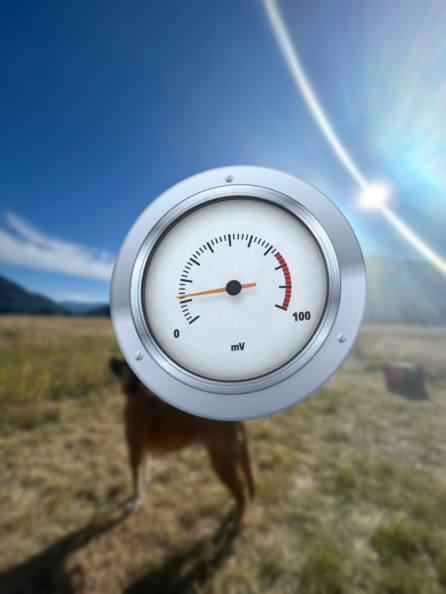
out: 12 mV
